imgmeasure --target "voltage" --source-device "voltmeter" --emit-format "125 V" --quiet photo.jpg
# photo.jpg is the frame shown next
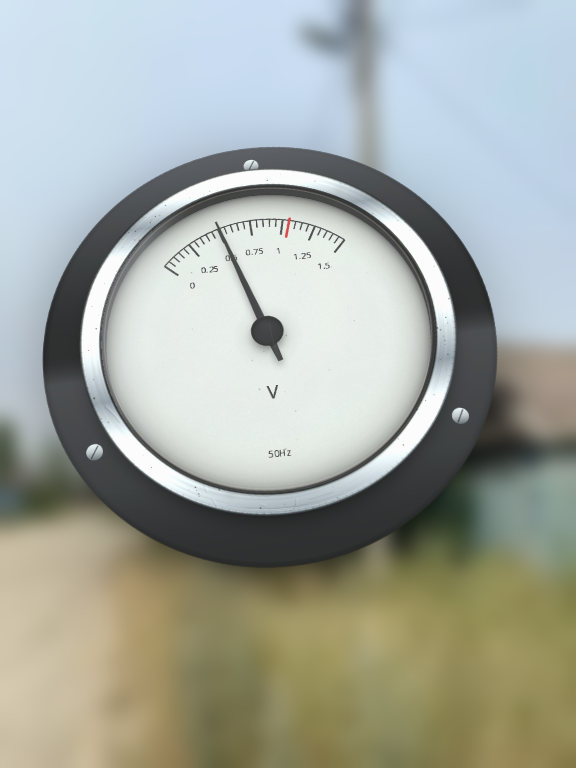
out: 0.5 V
